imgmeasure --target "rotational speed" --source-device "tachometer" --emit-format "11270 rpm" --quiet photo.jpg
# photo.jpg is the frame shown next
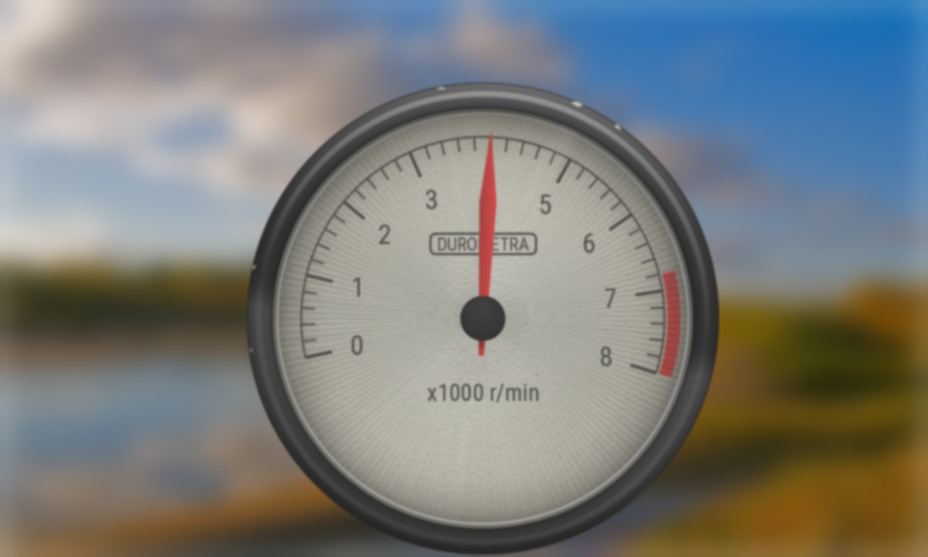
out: 4000 rpm
